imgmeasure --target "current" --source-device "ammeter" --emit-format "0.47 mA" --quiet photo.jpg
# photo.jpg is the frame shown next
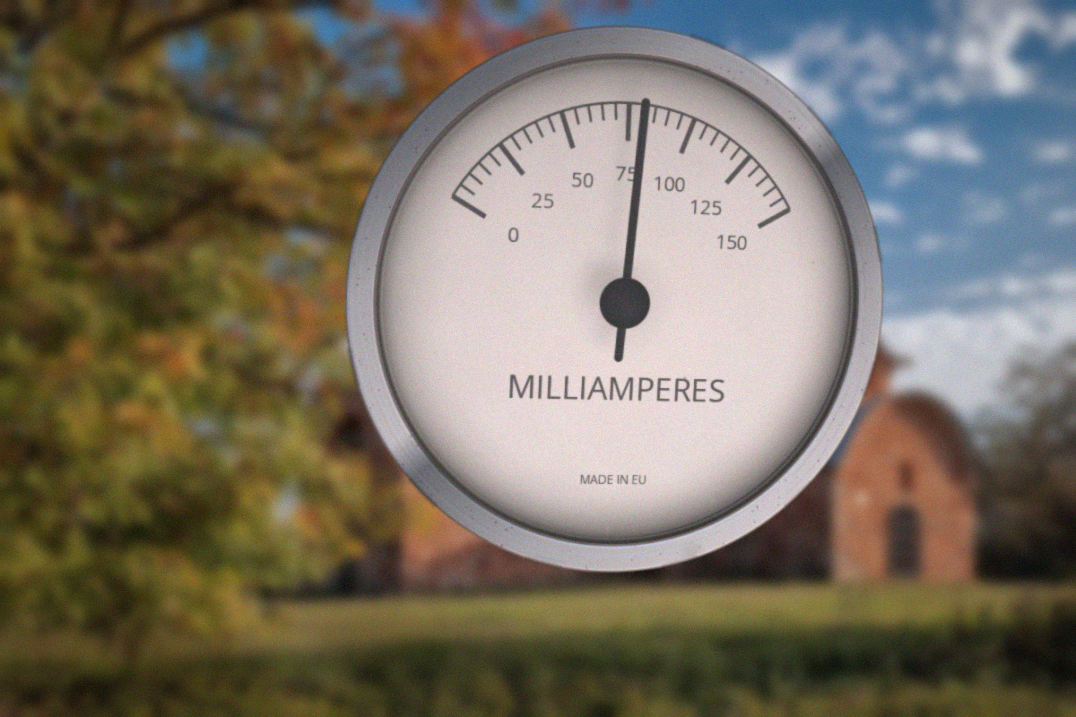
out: 80 mA
